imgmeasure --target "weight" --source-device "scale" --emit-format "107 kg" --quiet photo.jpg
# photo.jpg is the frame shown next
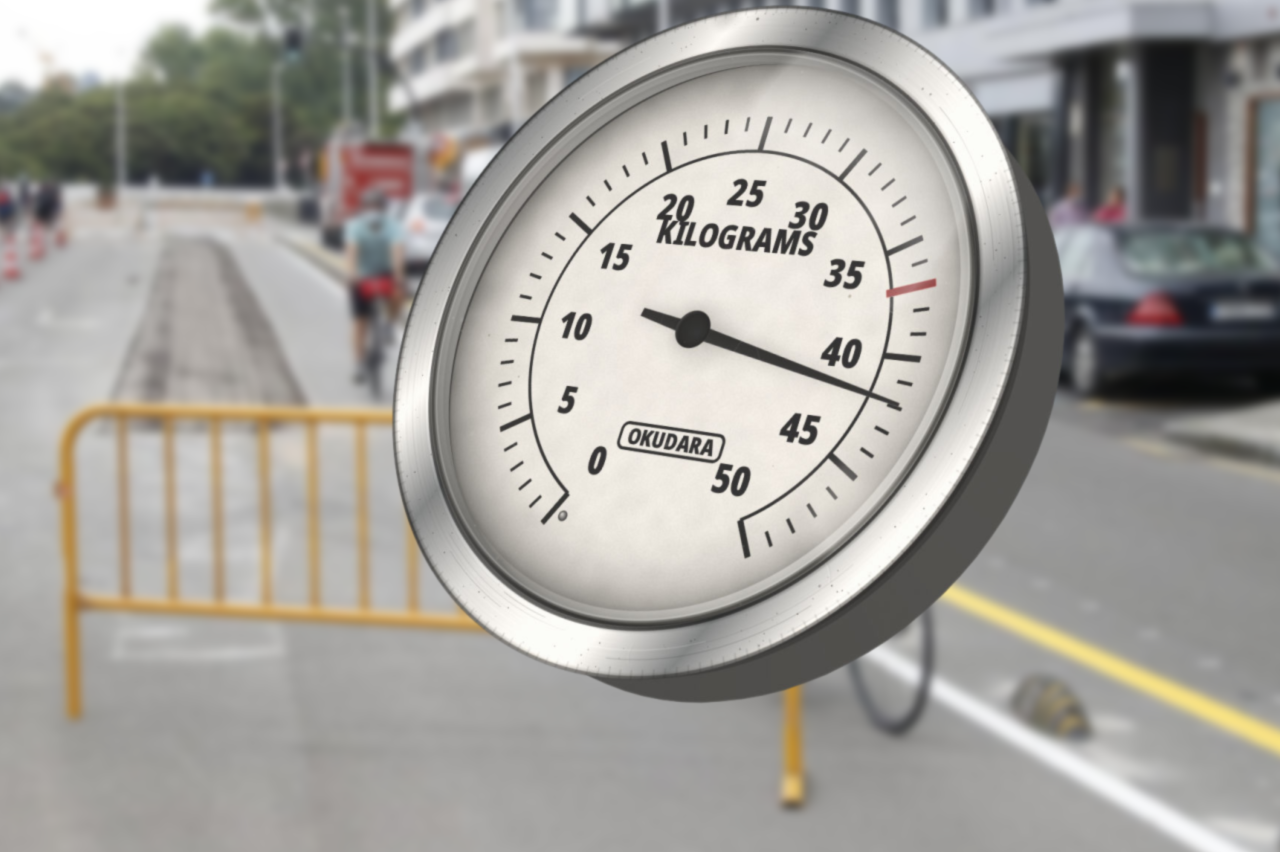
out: 42 kg
